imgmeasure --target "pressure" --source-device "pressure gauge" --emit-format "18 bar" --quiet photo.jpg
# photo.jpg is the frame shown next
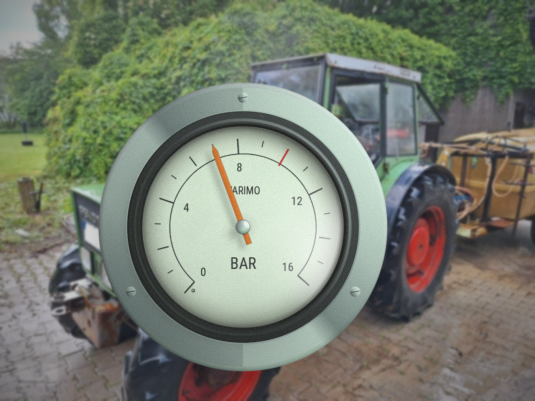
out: 7 bar
